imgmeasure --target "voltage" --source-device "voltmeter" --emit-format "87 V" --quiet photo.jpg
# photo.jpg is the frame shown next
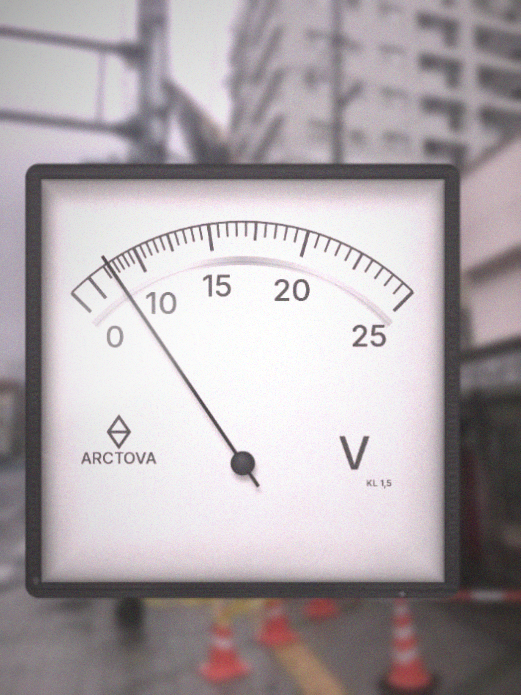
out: 7.5 V
